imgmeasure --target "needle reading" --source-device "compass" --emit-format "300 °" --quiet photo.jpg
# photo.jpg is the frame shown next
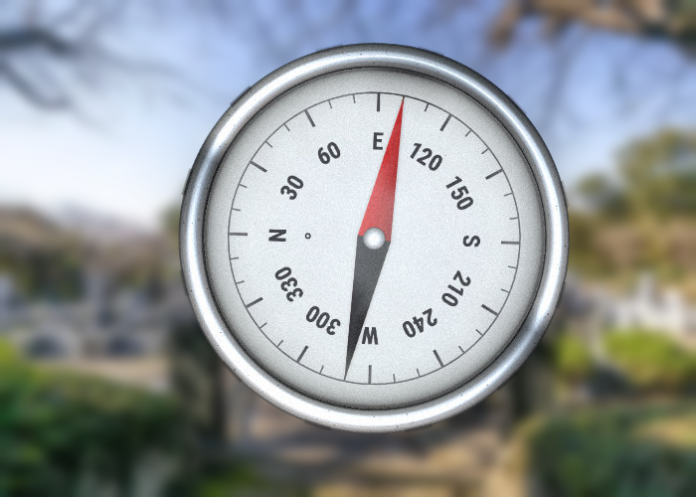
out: 100 °
